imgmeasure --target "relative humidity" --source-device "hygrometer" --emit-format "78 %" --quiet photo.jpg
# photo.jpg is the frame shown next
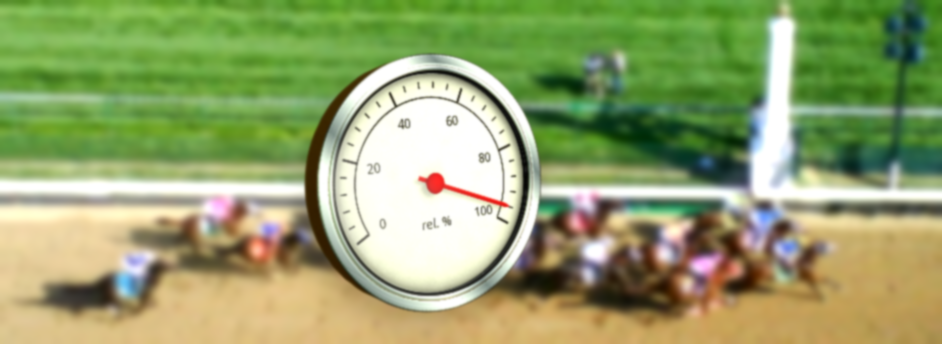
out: 96 %
